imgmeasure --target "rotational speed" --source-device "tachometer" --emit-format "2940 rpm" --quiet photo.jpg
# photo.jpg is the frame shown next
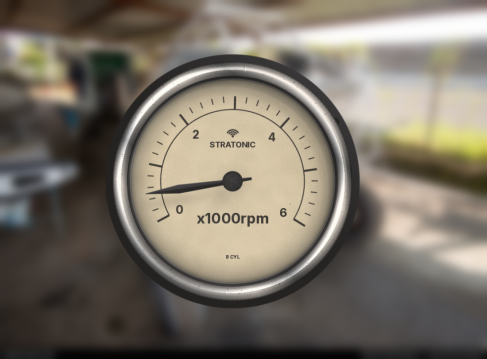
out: 500 rpm
